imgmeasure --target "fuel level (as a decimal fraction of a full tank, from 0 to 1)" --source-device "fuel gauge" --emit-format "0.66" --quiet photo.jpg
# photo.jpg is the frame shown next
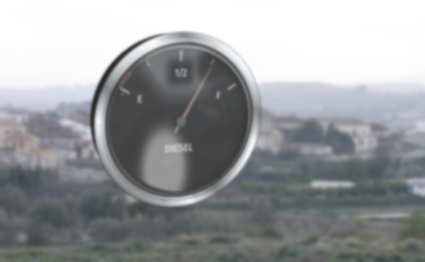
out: 0.75
